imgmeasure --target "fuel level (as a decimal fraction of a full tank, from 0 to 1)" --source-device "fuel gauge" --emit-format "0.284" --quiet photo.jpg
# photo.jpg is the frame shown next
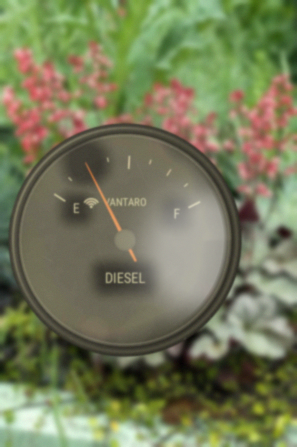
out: 0.25
